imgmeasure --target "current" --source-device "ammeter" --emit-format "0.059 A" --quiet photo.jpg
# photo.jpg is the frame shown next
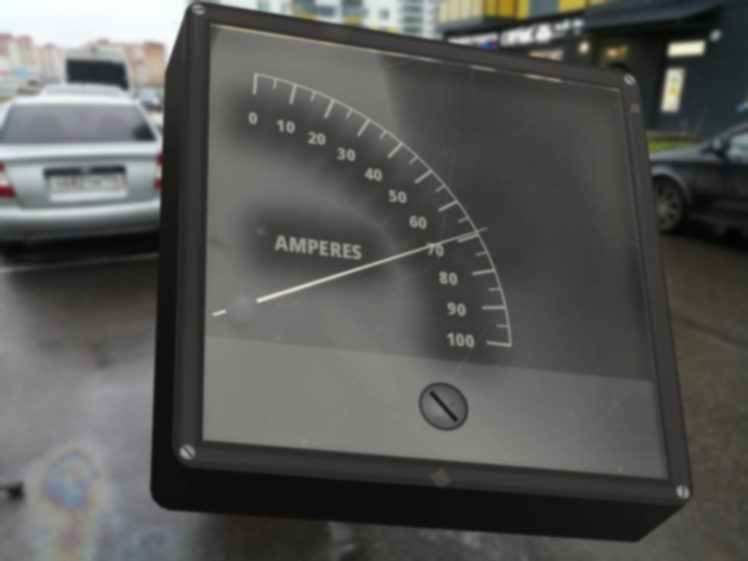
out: 70 A
